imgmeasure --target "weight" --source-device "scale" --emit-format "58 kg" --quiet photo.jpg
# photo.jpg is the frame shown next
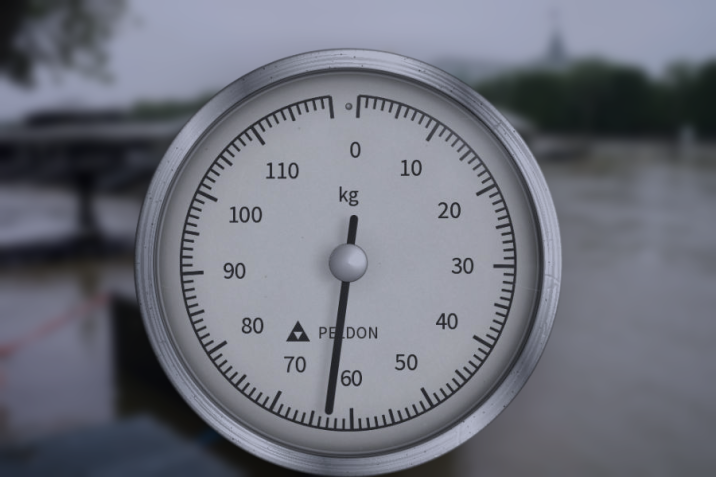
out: 63 kg
